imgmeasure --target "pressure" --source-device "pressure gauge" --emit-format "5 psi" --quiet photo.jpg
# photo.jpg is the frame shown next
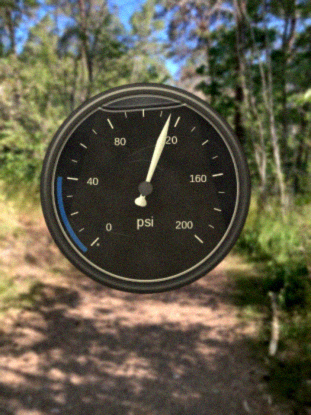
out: 115 psi
